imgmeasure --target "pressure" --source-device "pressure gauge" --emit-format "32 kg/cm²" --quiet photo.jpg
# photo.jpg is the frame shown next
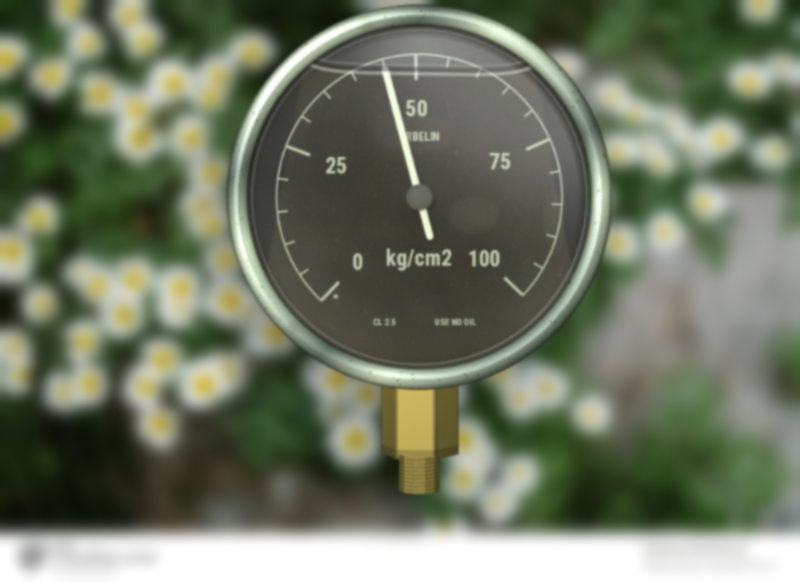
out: 45 kg/cm²
